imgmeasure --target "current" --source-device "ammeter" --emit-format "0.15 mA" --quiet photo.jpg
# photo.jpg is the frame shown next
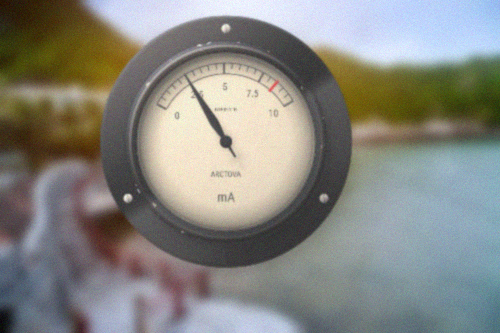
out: 2.5 mA
